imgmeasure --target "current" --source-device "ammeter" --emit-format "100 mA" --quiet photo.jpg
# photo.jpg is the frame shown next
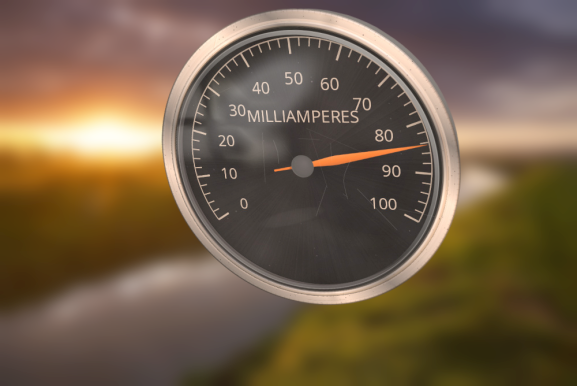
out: 84 mA
